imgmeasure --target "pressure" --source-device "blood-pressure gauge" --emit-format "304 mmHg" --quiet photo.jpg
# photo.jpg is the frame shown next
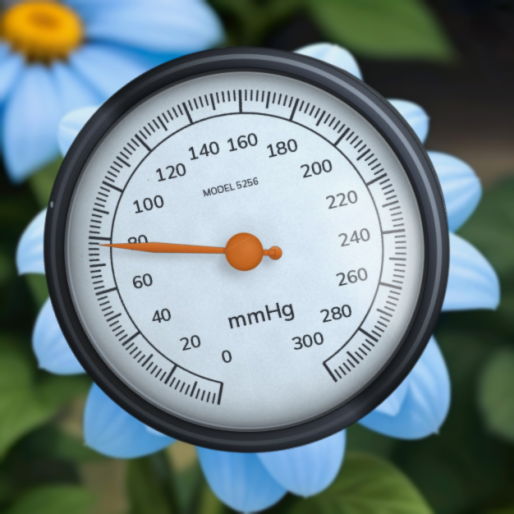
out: 78 mmHg
